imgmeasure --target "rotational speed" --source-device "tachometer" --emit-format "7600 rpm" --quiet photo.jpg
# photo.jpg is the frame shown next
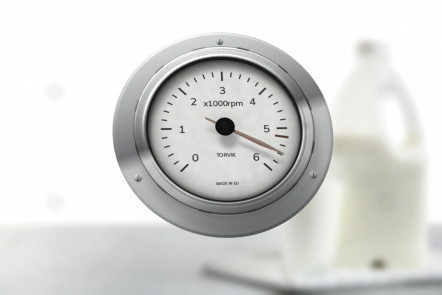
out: 5600 rpm
